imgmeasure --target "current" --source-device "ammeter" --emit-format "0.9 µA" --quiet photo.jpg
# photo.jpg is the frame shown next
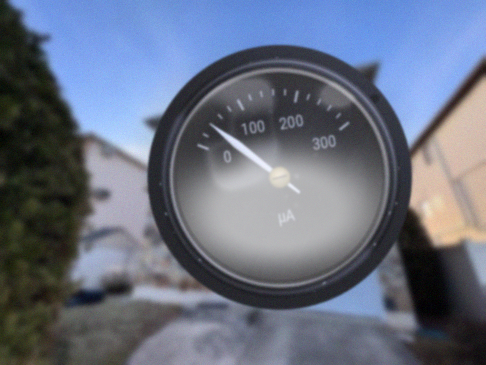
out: 40 µA
